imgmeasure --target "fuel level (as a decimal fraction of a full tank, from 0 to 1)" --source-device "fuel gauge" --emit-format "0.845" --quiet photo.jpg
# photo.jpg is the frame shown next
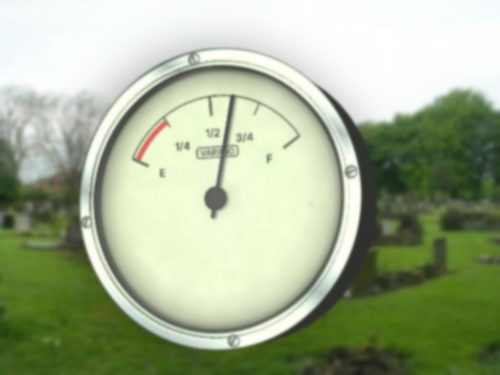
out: 0.625
